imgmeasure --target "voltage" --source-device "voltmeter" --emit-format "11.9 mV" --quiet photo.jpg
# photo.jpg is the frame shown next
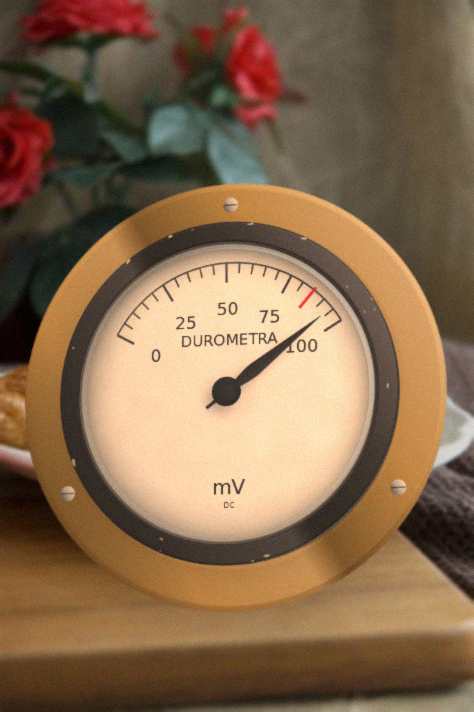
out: 95 mV
